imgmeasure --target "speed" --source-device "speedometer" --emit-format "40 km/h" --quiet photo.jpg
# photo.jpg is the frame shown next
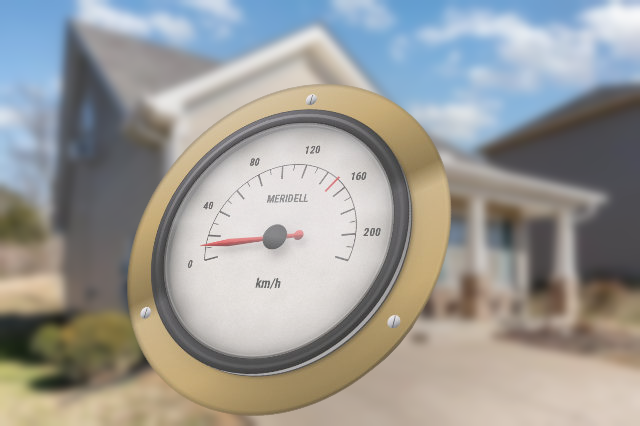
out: 10 km/h
